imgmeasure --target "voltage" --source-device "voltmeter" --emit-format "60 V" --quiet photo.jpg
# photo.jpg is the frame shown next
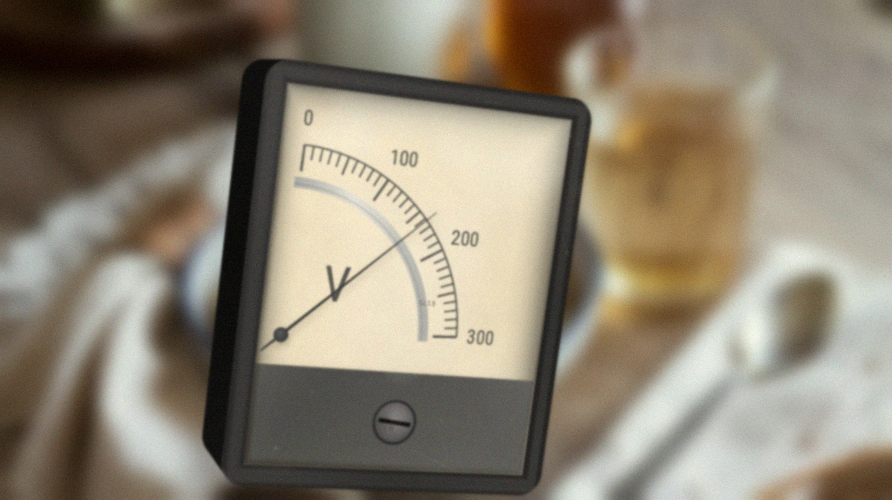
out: 160 V
